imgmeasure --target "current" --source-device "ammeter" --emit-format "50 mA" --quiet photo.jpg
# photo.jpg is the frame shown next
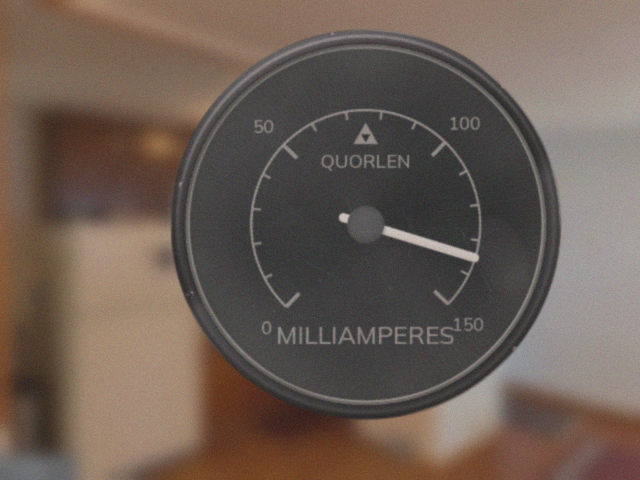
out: 135 mA
